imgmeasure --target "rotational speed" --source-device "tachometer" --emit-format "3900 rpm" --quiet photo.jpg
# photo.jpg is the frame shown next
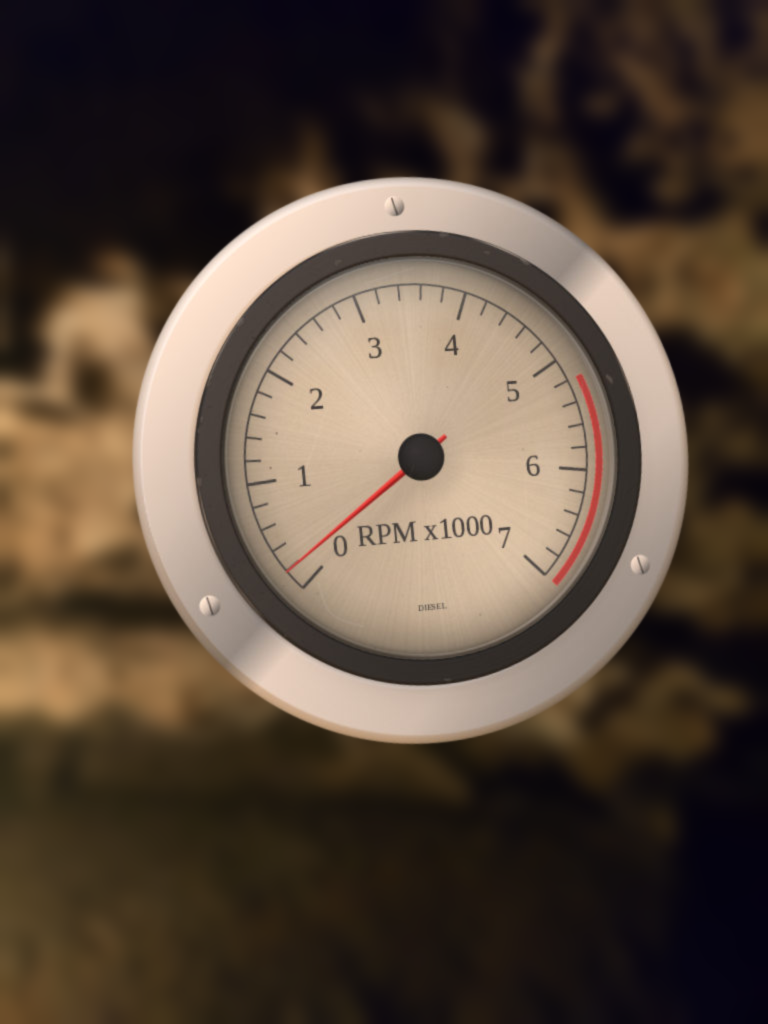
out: 200 rpm
